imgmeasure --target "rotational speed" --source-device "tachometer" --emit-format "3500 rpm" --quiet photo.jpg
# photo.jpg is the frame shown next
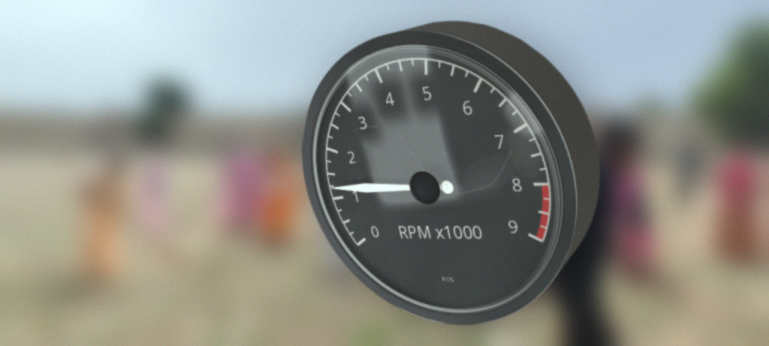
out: 1250 rpm
